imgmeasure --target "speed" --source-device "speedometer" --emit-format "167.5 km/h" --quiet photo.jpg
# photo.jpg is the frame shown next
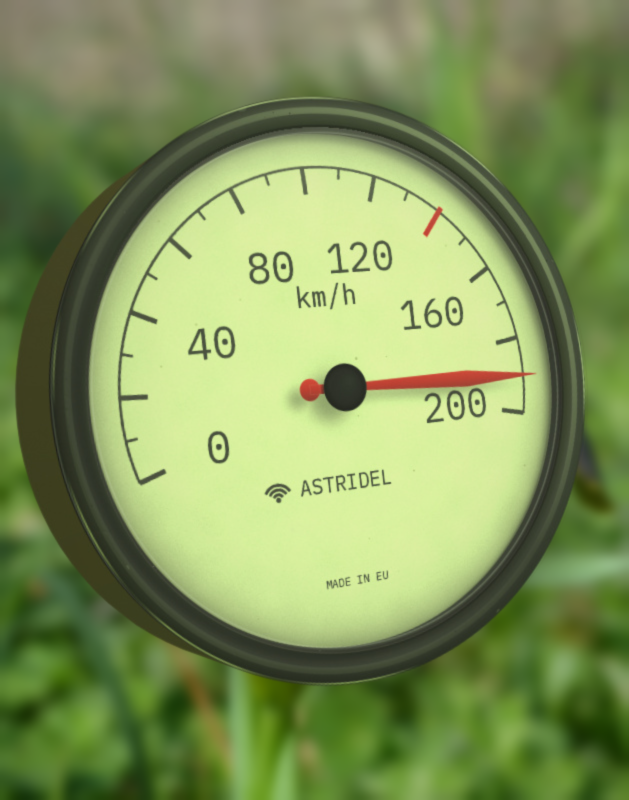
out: 190 km/h
